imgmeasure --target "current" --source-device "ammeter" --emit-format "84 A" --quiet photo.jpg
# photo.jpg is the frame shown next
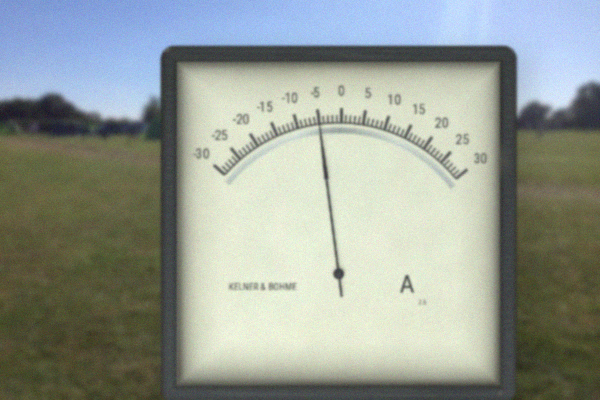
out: -5 A
